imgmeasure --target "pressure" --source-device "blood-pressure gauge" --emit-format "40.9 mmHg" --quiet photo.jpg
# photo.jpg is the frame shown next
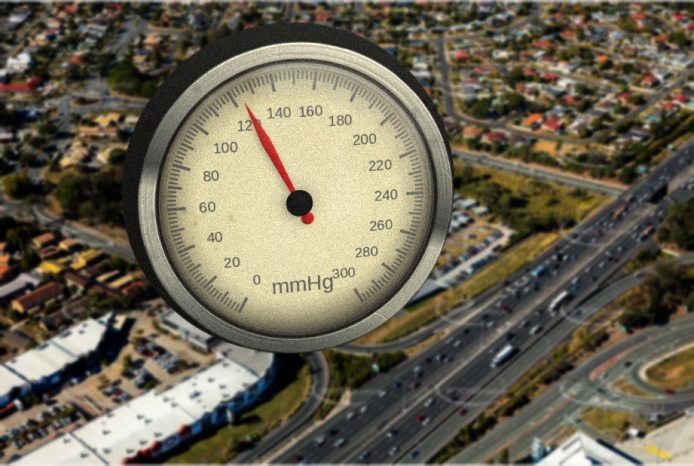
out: 124 mmHg
